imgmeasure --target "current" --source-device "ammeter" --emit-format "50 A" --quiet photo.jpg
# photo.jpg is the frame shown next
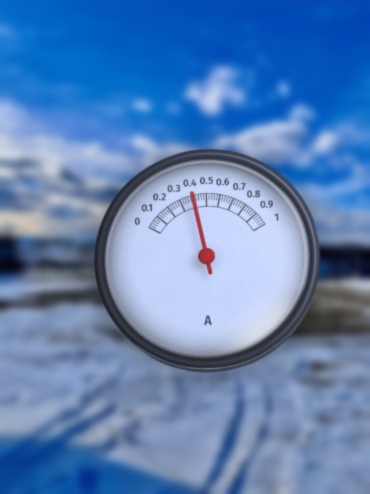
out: 0.4 A
